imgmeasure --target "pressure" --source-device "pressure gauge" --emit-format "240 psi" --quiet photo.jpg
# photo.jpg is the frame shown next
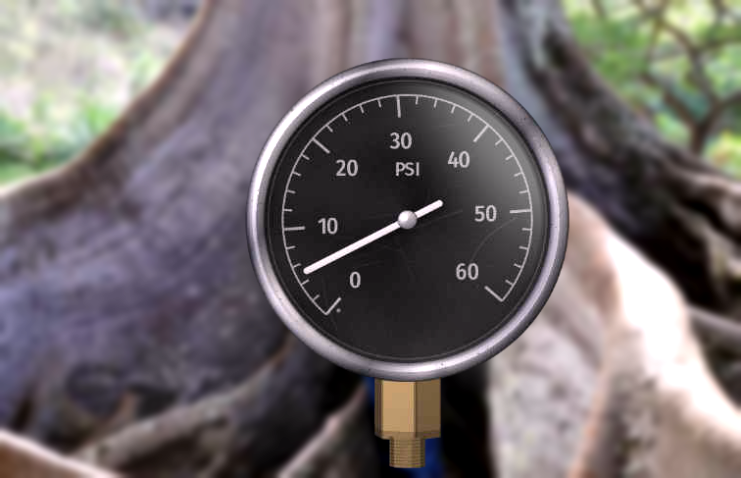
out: 5 psi
